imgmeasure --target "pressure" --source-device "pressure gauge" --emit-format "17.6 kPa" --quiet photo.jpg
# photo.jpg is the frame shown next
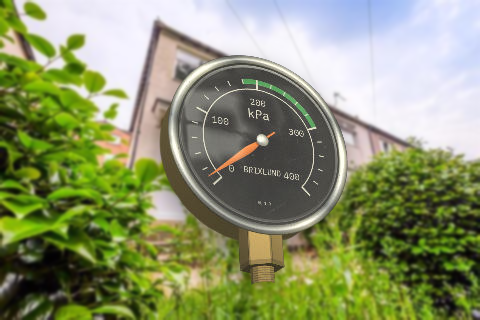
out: 10 kPa
